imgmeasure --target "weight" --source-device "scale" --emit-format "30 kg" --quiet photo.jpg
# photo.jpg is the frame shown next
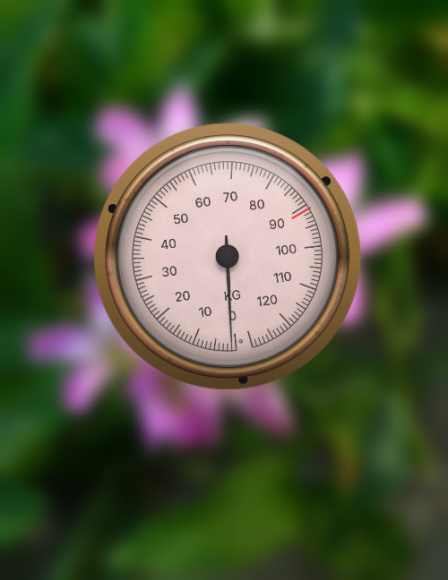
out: 1 kg
